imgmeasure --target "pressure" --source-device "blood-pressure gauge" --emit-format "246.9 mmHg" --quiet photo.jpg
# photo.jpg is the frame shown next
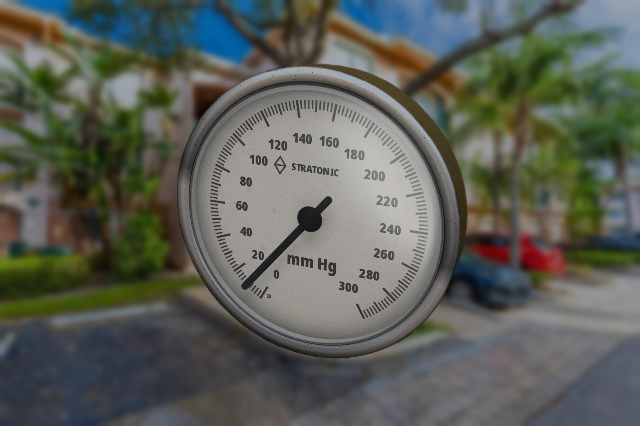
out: 10 mmHg
